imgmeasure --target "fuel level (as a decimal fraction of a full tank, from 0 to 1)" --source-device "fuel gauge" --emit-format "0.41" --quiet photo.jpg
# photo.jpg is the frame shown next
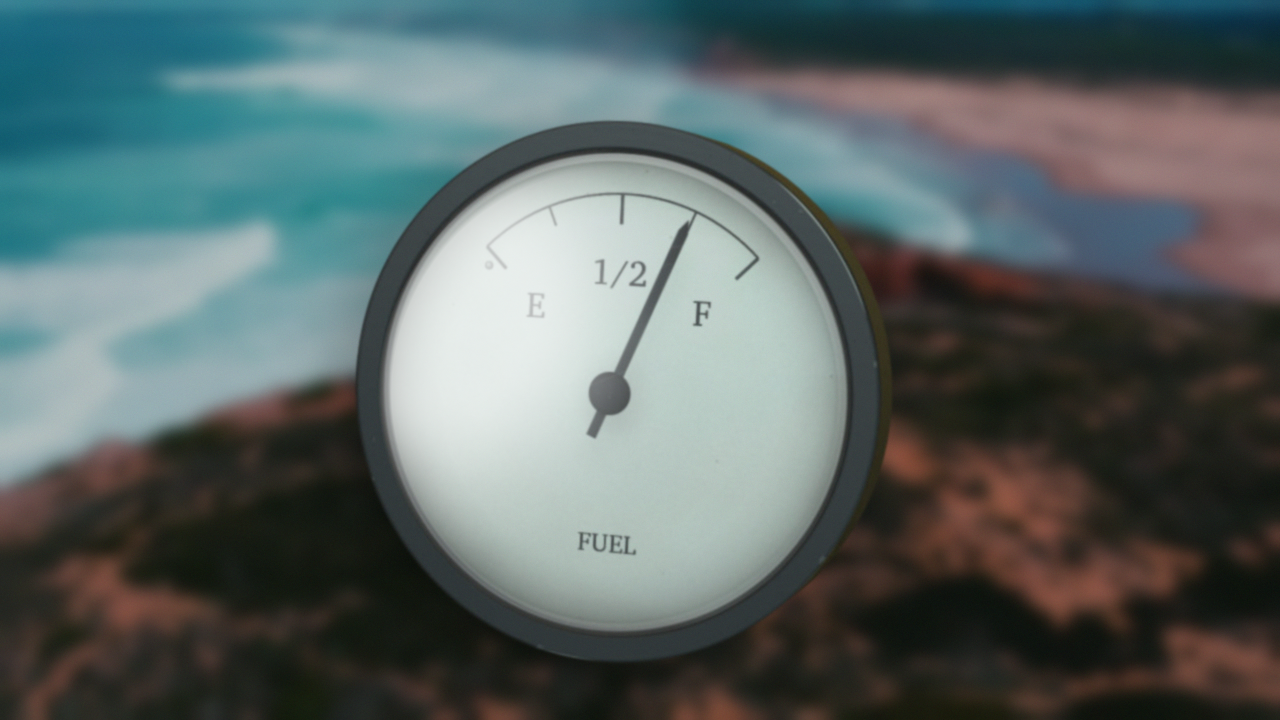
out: 0.75
